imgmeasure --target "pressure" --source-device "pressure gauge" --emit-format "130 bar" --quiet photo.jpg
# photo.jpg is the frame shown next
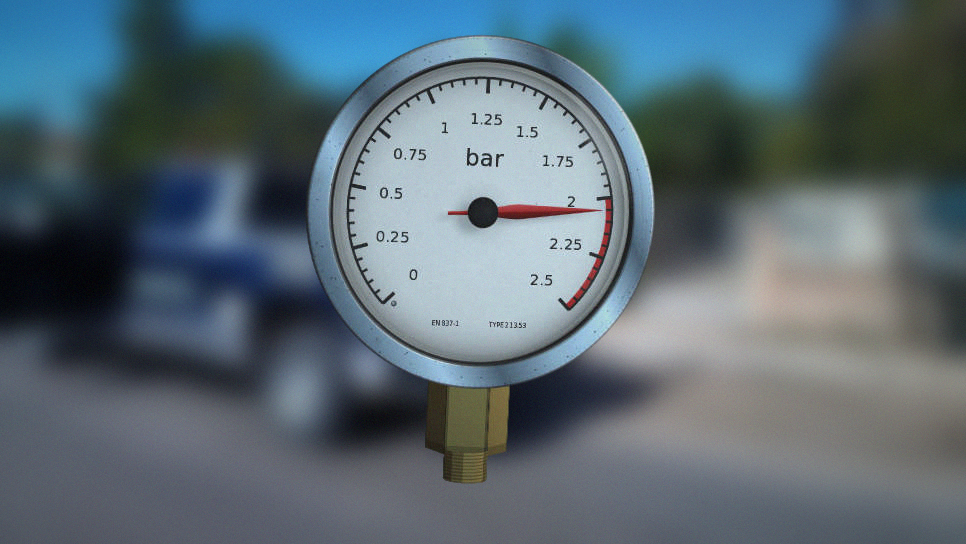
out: 2.05 bar
